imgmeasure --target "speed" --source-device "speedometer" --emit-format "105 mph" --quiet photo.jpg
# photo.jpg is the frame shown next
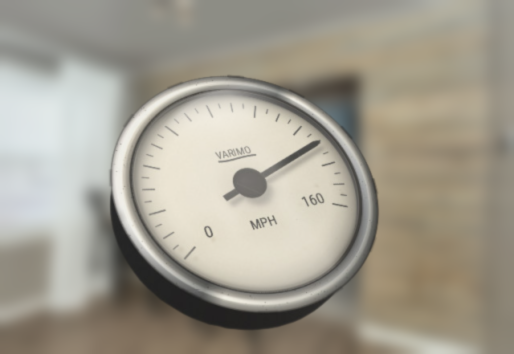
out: 130 mph
